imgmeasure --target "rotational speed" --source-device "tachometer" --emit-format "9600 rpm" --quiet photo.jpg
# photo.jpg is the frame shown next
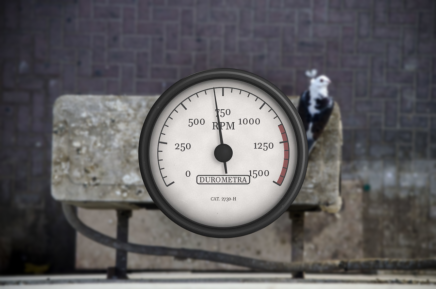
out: 700 rpm
